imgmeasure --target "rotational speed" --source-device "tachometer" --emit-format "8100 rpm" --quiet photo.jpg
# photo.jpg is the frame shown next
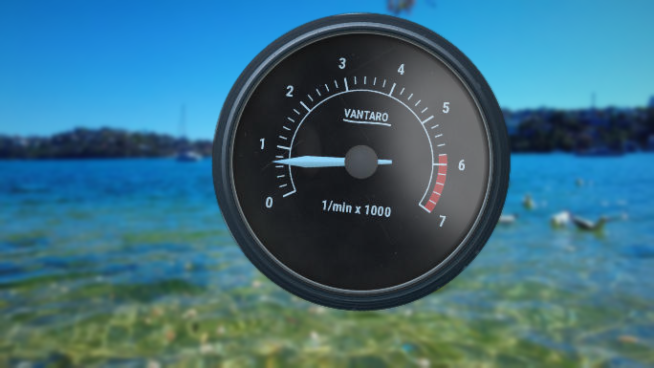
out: 700 rpm
